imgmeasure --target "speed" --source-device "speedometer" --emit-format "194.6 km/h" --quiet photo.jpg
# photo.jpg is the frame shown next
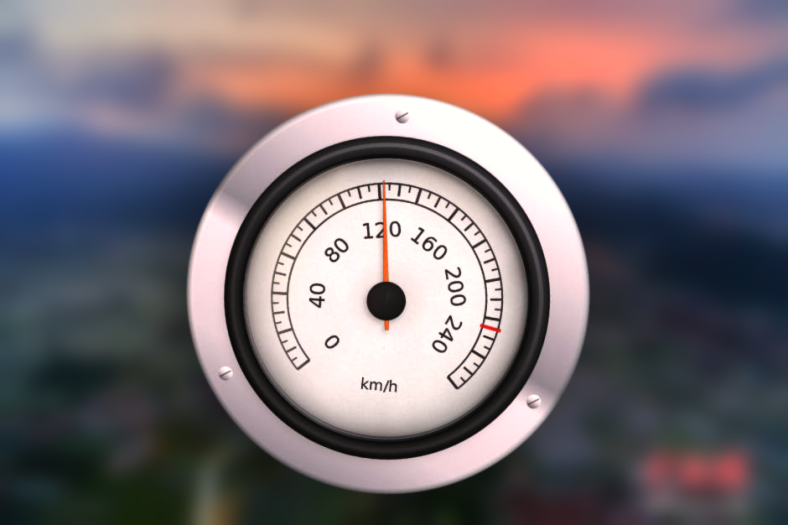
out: 122.5 km/h
